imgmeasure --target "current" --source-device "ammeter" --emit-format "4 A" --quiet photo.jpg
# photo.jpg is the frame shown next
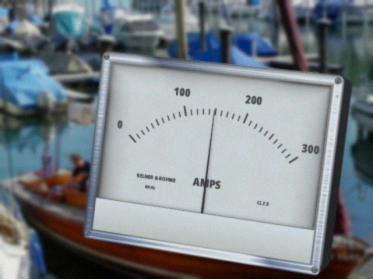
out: 150 A
